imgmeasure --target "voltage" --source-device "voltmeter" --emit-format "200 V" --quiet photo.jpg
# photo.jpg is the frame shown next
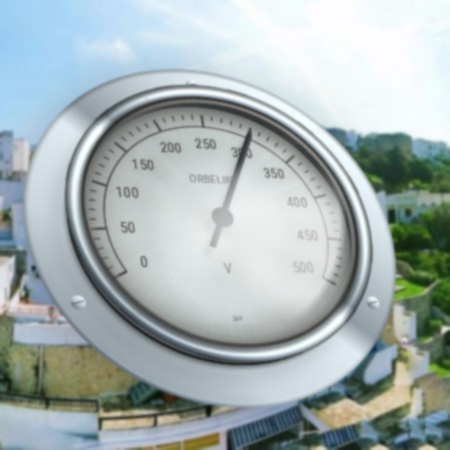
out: 300 V
